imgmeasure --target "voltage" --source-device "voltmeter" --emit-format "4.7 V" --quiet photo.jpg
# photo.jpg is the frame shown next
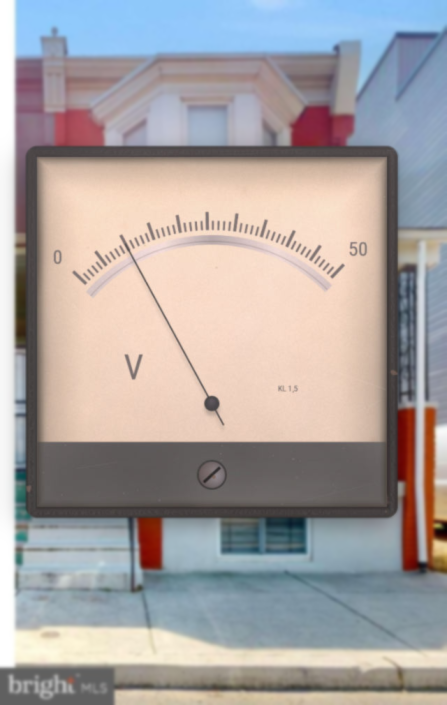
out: 10 V
